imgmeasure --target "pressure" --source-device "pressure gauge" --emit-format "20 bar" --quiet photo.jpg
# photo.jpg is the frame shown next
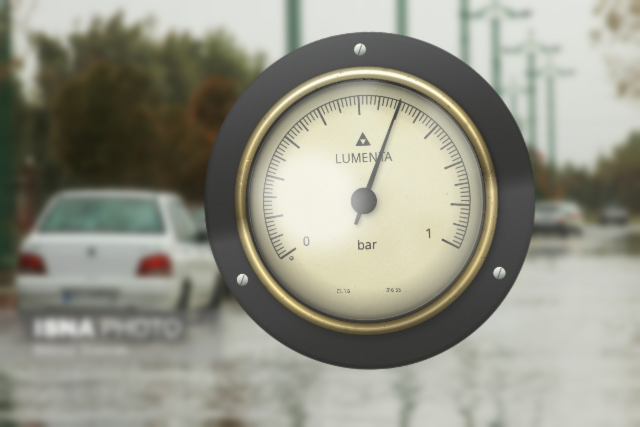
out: 0.6 bar
